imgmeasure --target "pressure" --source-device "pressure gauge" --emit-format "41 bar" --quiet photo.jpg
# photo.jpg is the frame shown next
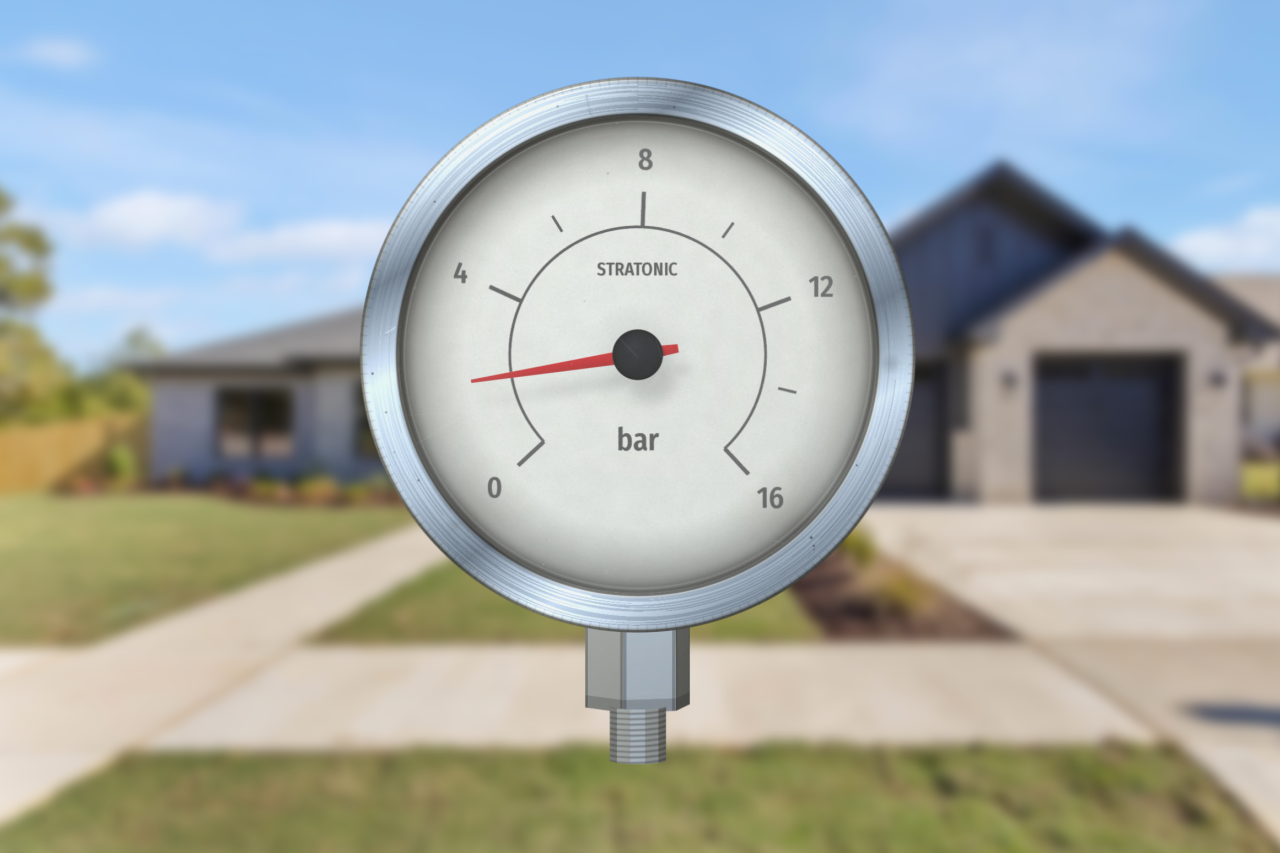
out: 2 bar
